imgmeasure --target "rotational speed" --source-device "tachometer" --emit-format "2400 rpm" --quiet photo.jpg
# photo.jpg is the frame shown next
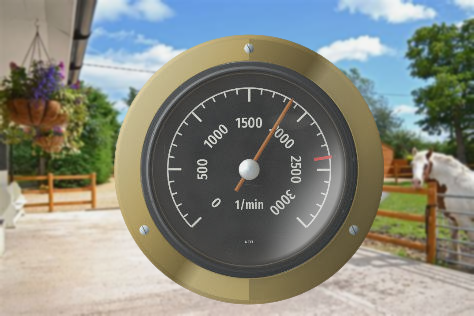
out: 1850 rpm
